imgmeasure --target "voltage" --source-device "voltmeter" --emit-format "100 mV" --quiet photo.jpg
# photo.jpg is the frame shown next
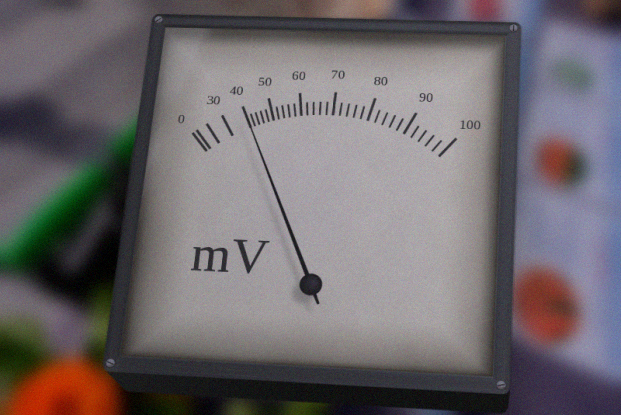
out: 40 mV
